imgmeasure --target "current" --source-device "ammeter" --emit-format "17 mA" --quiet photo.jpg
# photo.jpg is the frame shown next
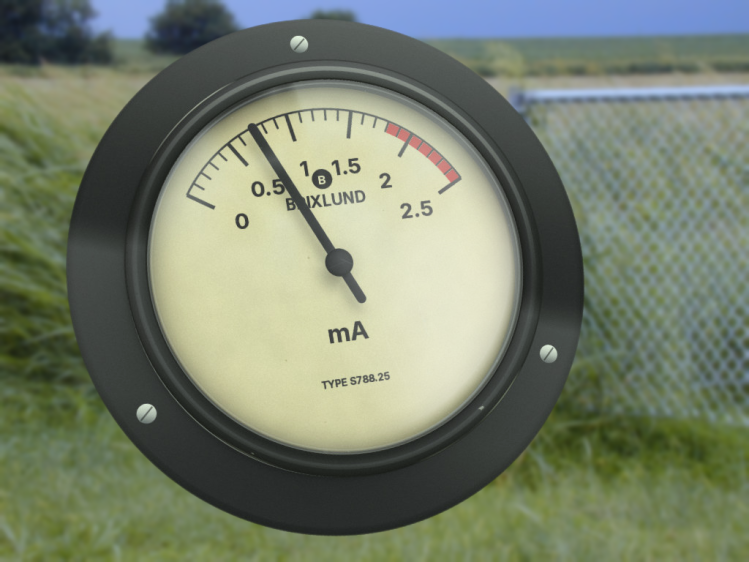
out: 0.7 mA
